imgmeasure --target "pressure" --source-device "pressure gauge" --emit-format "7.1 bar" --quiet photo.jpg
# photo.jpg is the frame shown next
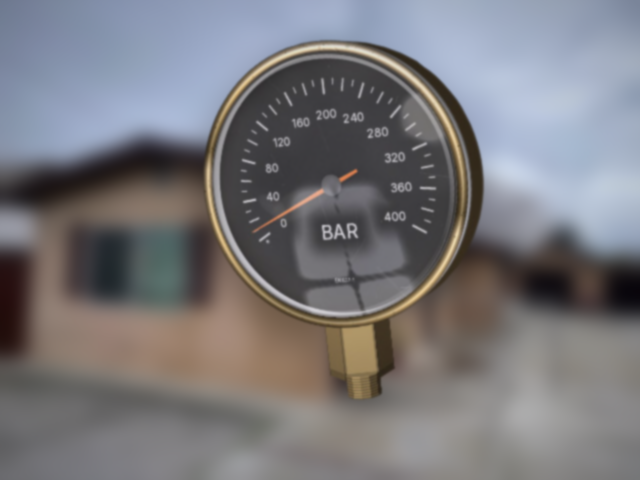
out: 10 bar
